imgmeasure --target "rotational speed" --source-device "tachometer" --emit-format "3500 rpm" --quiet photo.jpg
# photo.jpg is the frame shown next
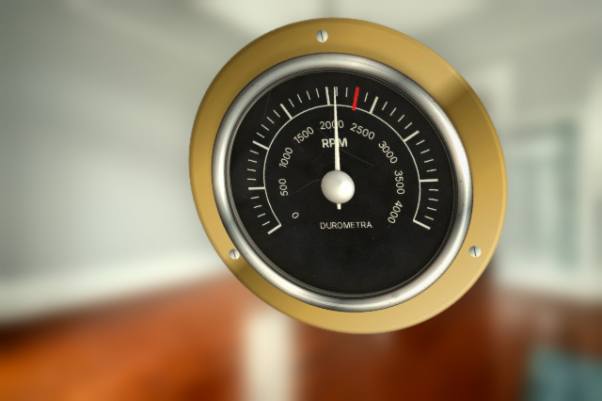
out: 2100 rpm
